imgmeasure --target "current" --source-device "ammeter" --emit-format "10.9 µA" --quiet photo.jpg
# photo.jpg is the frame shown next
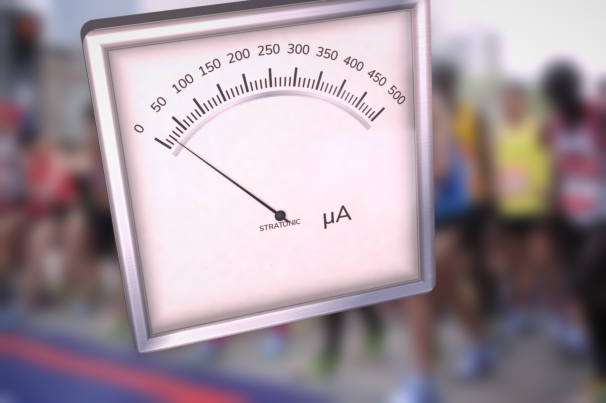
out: 20 µA
